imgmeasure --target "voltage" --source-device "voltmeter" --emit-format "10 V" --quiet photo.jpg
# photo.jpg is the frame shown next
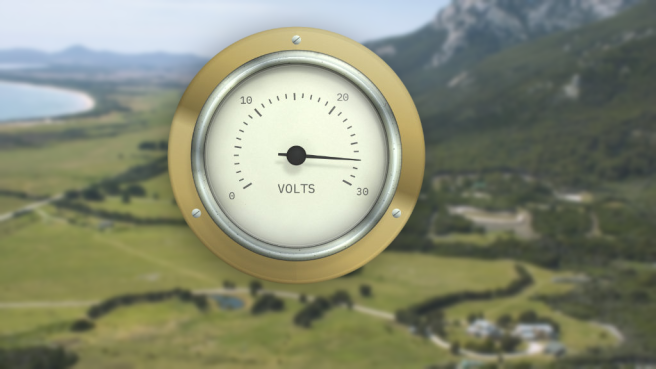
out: 27 V
